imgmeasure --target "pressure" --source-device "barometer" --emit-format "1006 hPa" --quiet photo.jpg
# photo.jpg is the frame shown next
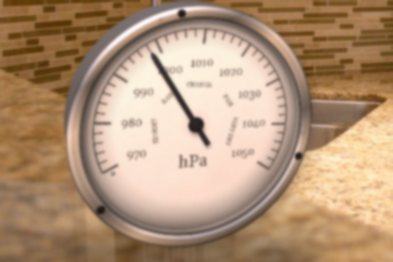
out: 998 hPa
